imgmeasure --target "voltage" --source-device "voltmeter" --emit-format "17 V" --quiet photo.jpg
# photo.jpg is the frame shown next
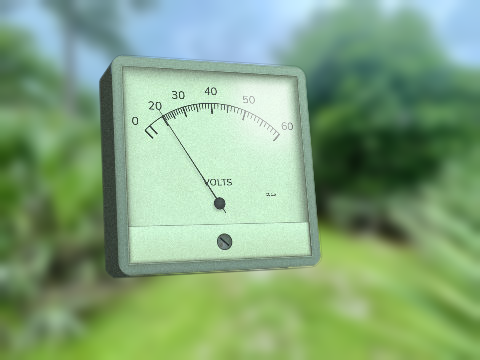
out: 20 V
